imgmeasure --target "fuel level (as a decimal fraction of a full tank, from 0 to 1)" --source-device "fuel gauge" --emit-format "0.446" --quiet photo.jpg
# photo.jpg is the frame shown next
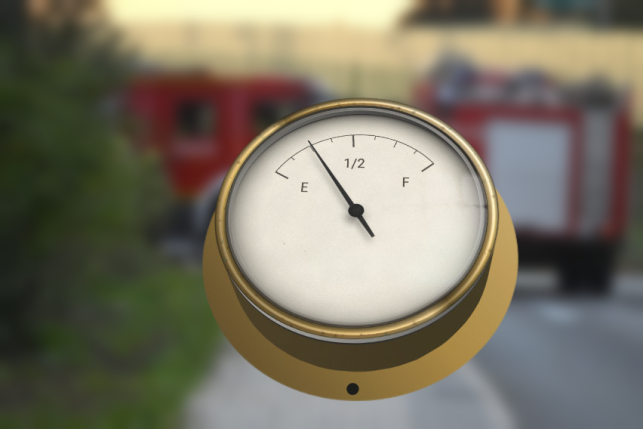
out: 0.25
